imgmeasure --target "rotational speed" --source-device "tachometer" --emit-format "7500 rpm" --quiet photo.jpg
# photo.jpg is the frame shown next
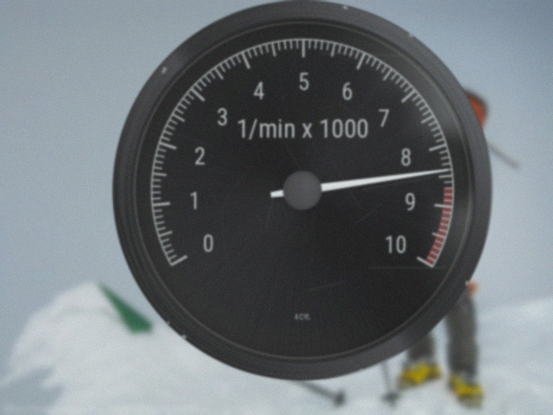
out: 8400 rpm
